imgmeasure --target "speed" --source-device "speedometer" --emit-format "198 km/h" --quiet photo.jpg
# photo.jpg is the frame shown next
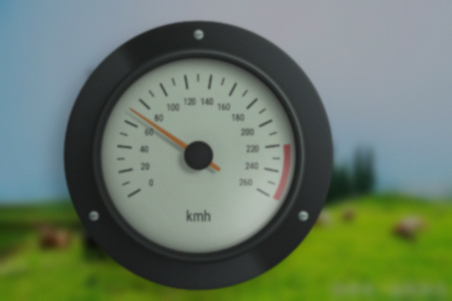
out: 70 km/h
